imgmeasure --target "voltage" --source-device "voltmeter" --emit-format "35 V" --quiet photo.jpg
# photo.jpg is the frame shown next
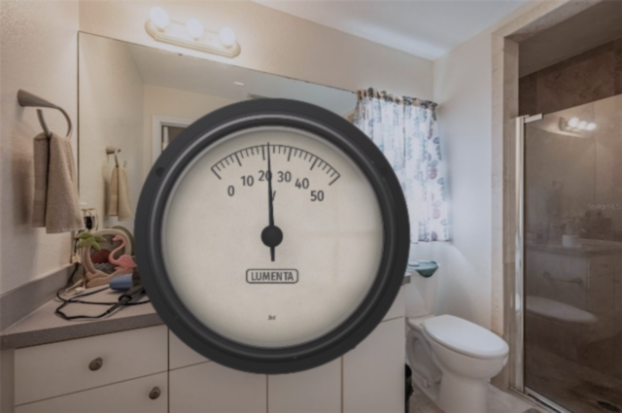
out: 22 V
